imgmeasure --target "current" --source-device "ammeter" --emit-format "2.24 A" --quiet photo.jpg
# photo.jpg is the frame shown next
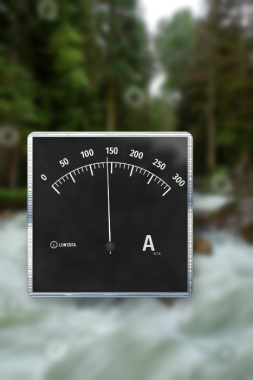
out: 140 A
